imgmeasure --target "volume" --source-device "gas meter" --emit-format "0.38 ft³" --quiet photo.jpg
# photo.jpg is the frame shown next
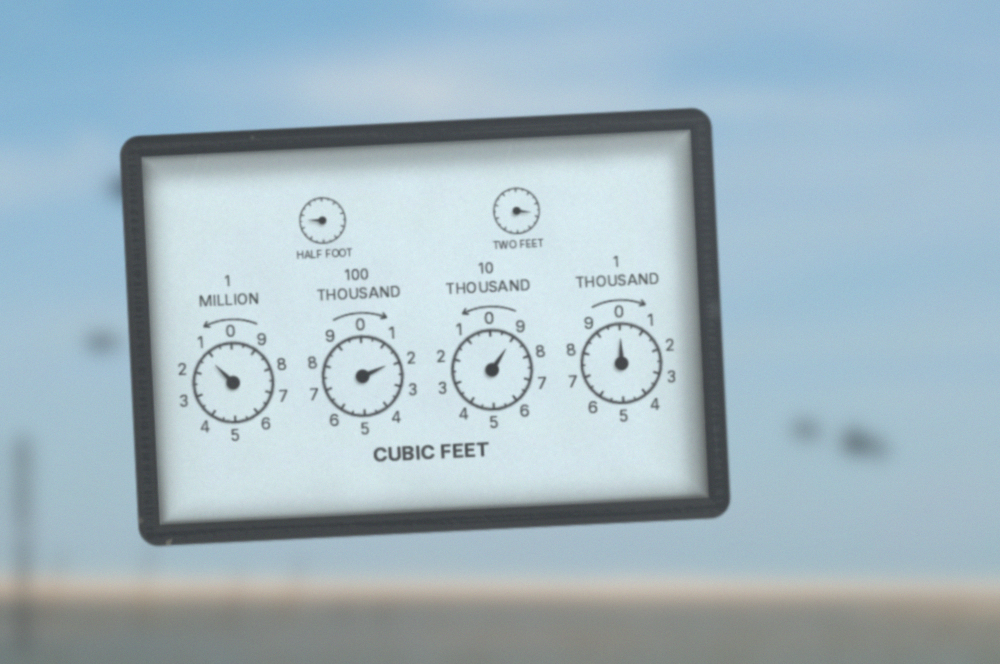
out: 119000 ft³
